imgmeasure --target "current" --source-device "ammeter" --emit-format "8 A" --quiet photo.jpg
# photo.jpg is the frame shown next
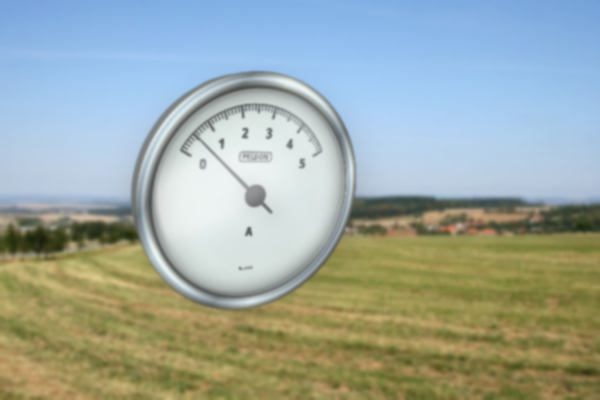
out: 0.5 A
